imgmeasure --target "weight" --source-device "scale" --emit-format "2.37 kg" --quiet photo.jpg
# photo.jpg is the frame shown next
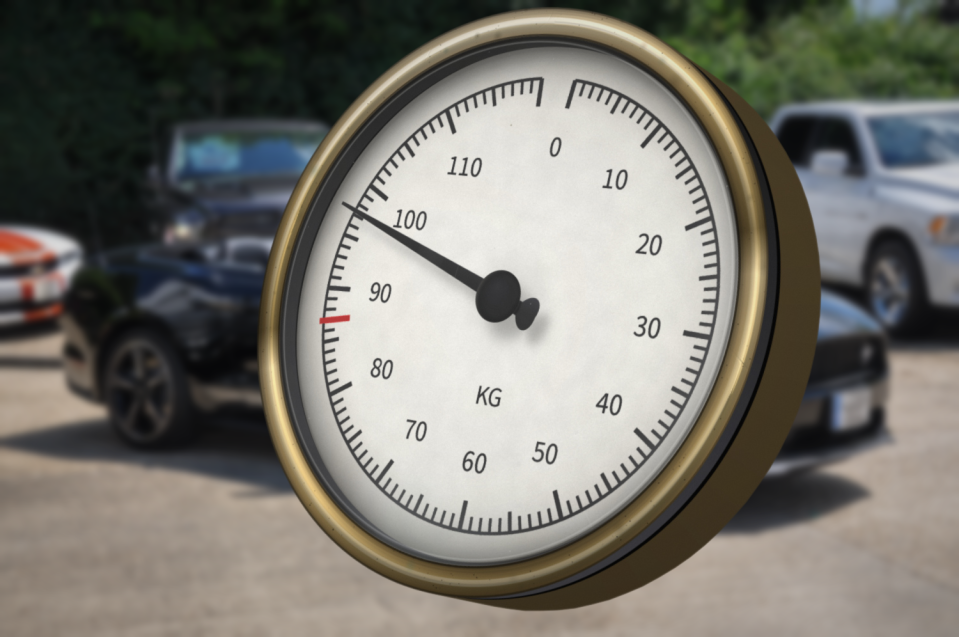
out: 97.5 kg
